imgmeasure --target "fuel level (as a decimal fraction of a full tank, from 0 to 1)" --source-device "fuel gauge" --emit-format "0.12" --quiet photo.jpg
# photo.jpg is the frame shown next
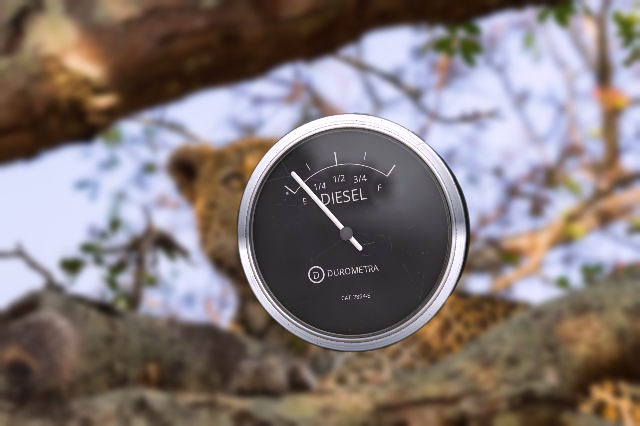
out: 0.125
